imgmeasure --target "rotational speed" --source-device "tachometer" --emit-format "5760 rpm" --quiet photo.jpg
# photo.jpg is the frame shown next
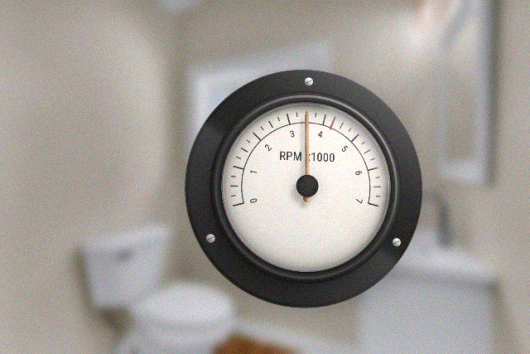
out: 3500 rpm
